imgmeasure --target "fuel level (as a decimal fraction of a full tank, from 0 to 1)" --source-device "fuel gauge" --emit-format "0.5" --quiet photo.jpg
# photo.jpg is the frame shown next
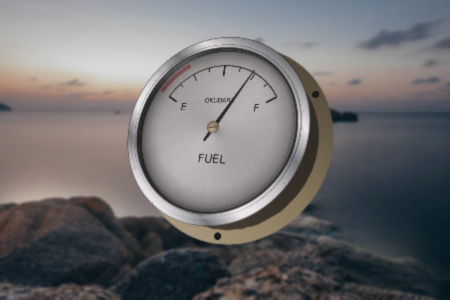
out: 0.75
